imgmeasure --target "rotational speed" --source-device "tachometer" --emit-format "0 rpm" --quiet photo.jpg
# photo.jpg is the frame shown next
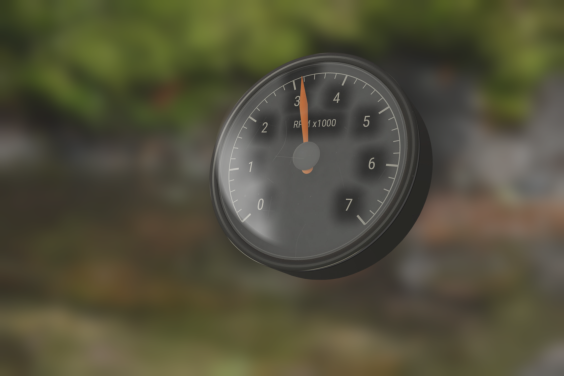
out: 3200 rpm
